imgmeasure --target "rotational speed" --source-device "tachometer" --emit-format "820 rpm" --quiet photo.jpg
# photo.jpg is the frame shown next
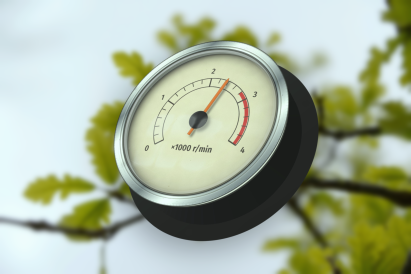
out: 2400 rpm
